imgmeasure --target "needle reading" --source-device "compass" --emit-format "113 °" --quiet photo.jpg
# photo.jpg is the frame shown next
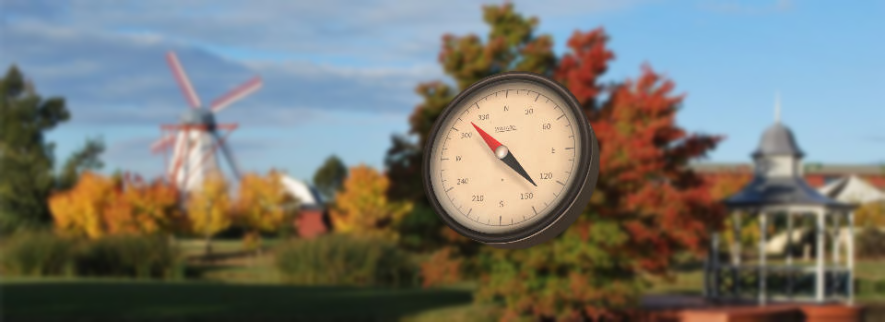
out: 315 °
